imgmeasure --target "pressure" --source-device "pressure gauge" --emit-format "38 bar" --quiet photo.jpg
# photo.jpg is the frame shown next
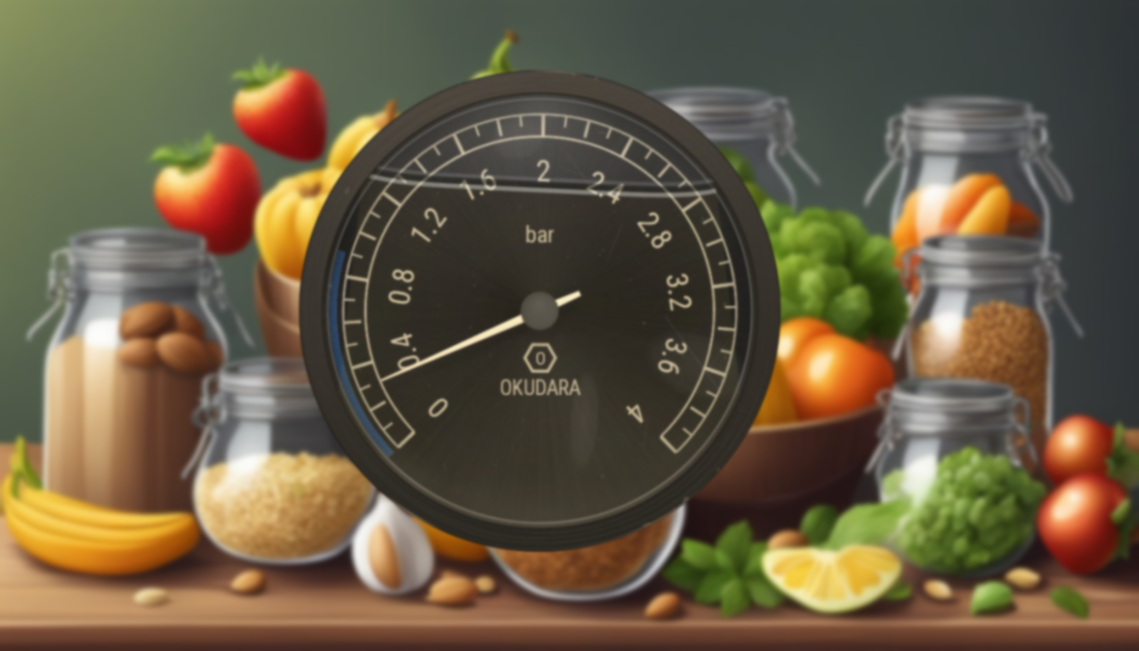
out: 0.3 bar
